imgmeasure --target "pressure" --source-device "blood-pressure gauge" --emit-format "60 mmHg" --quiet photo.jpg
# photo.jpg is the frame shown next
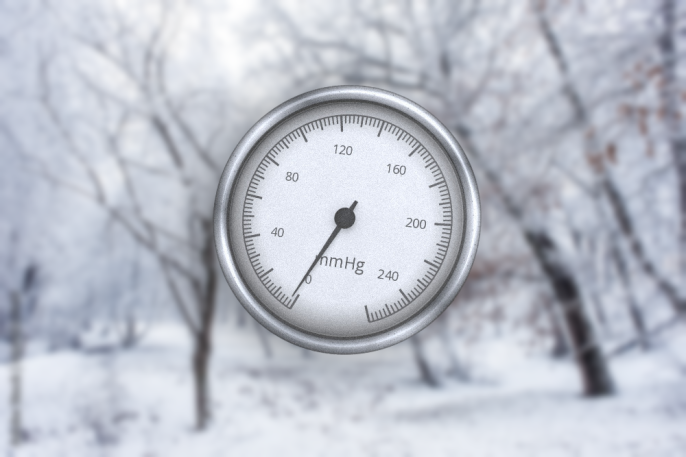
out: 2 mmHg
